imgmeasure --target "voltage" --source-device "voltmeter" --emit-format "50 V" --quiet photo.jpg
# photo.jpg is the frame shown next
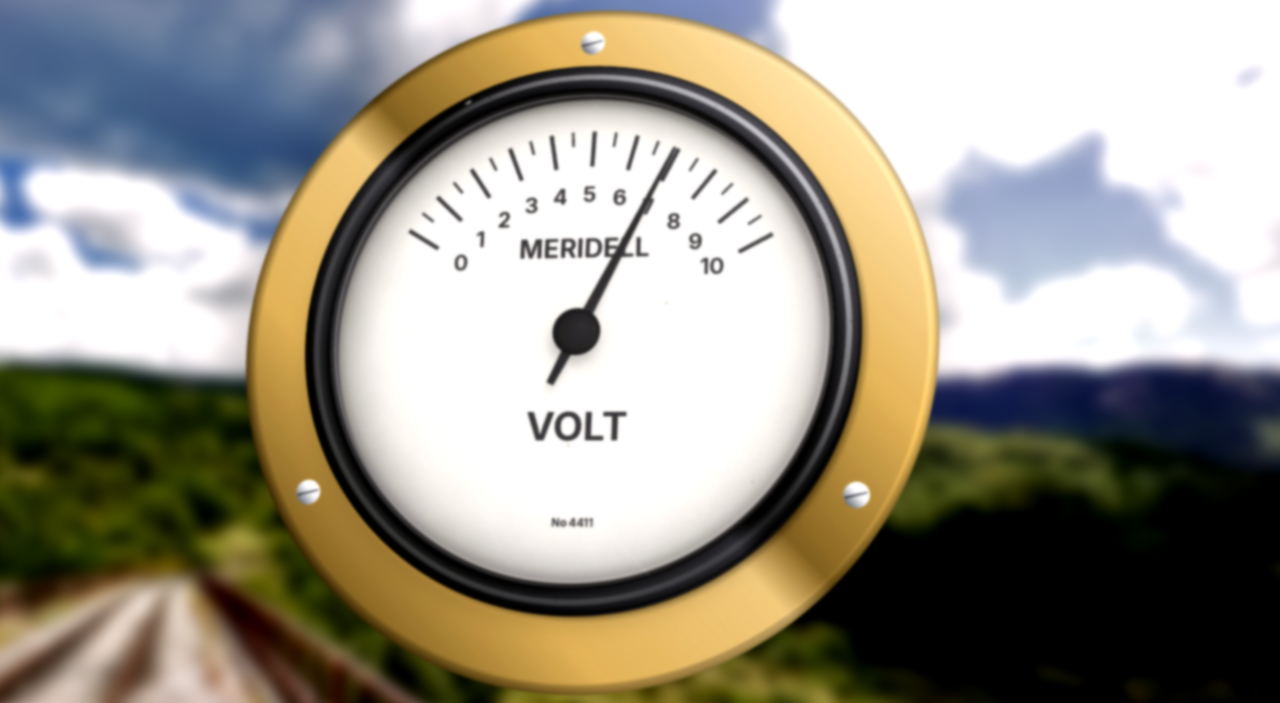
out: 7 V
